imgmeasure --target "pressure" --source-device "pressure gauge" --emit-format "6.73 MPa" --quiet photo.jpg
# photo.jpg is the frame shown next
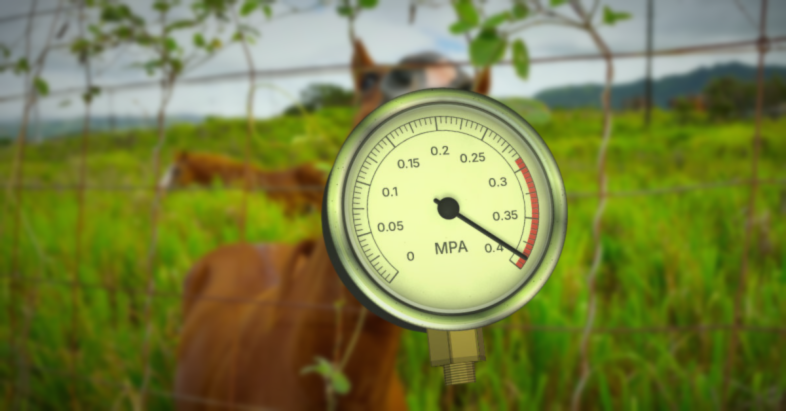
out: 0.39 MPa
